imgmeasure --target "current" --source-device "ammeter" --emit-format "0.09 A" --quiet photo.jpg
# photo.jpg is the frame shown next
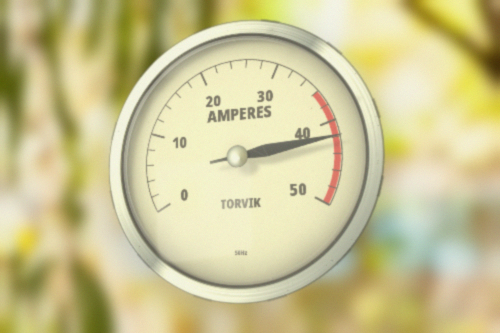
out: 42 A
